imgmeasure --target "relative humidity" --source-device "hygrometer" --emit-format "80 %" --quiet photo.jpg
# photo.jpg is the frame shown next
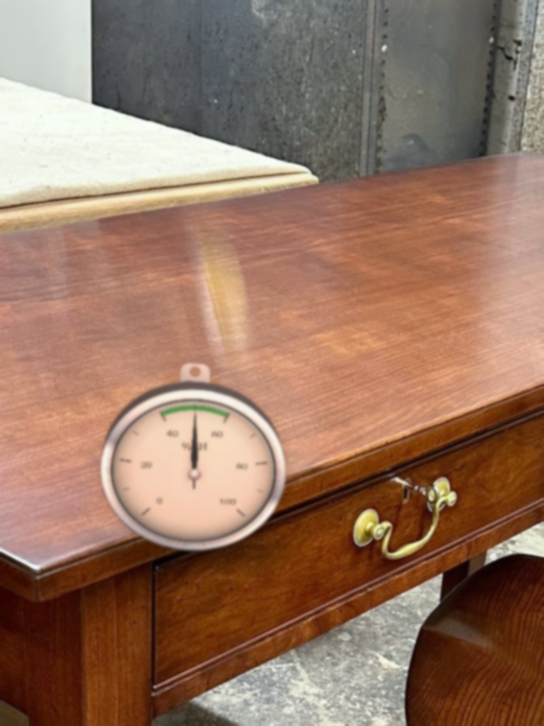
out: 50 %
